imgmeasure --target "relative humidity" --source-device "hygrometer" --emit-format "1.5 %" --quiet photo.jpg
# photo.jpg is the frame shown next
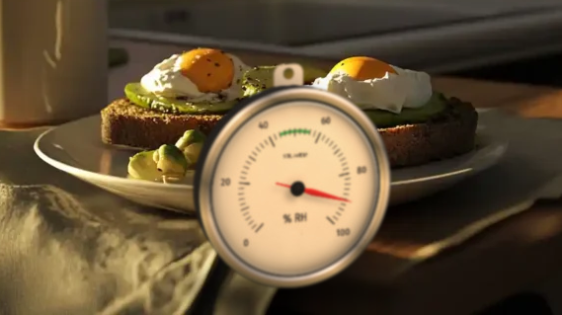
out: 90 %
